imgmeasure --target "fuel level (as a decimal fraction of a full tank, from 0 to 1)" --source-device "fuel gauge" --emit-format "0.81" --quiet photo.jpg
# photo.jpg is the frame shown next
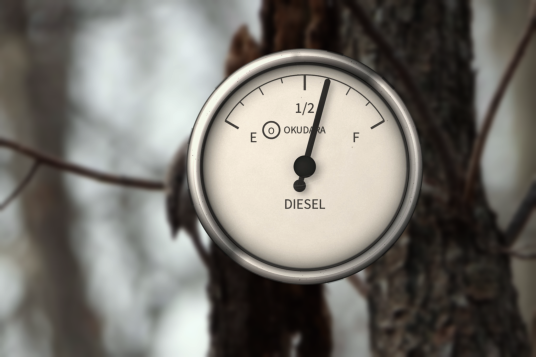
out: 0.625
